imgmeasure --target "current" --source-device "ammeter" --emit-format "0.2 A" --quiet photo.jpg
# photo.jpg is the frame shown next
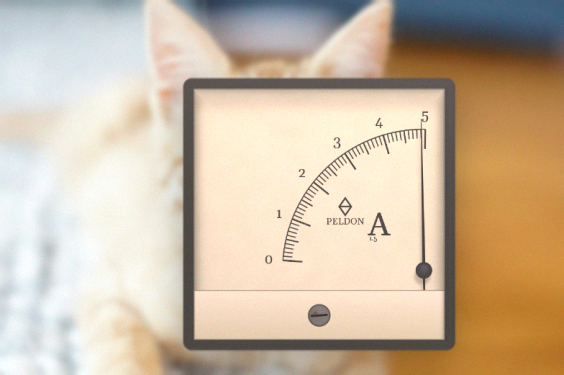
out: 4.9 A
